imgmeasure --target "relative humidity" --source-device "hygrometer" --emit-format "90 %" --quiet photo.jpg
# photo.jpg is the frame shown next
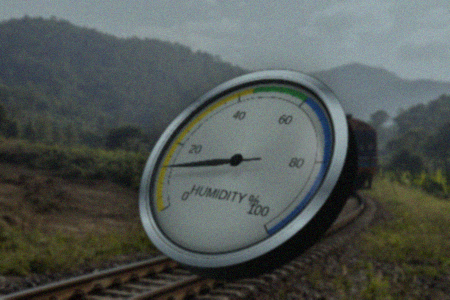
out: 12 %
